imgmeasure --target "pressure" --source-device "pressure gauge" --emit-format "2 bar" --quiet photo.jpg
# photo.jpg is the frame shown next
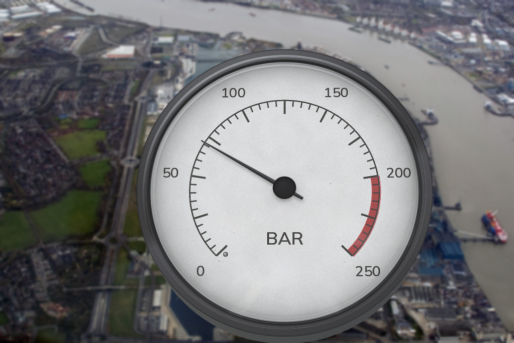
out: 70 bar
